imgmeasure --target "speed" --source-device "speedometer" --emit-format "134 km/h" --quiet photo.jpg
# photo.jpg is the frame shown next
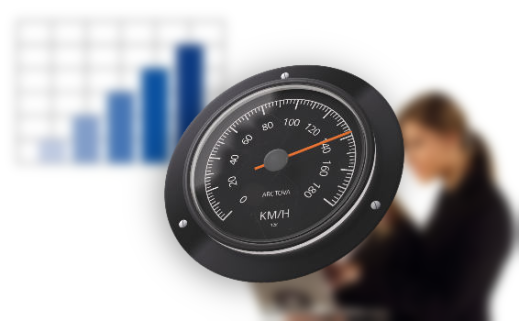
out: 140 km/h
